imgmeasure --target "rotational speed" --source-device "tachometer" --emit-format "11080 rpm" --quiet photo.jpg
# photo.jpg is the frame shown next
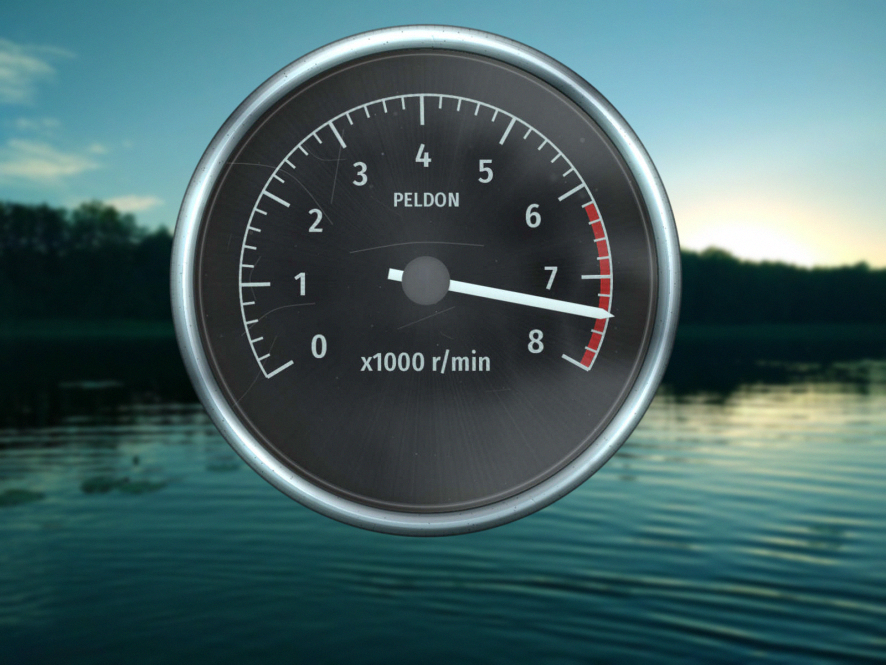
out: 7400 rpm
